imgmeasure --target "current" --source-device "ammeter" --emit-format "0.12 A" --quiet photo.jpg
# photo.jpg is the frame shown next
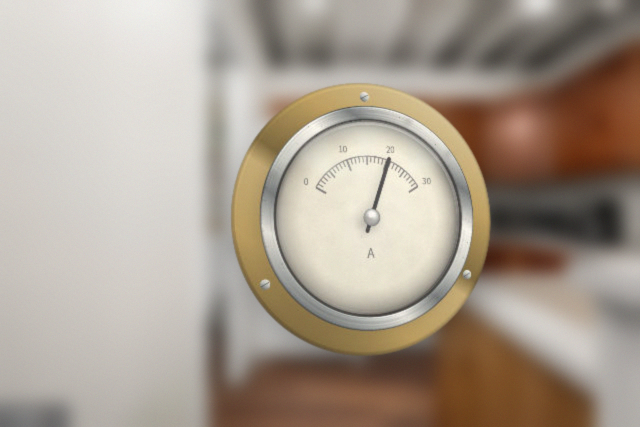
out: 20 A
